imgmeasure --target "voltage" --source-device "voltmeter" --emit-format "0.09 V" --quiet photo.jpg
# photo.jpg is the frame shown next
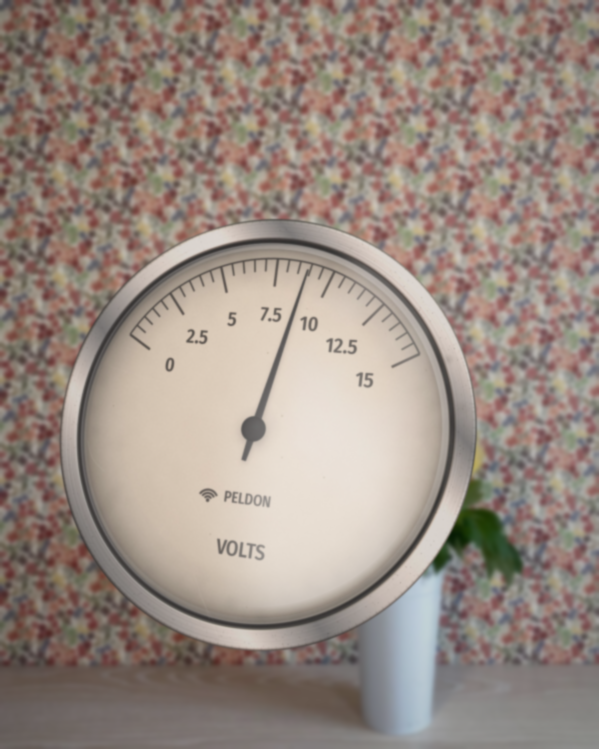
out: 9 V
